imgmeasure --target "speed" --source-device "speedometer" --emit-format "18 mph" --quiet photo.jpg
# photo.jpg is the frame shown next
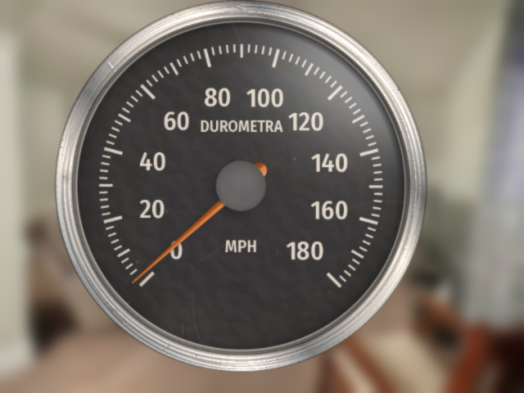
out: 2 mph
